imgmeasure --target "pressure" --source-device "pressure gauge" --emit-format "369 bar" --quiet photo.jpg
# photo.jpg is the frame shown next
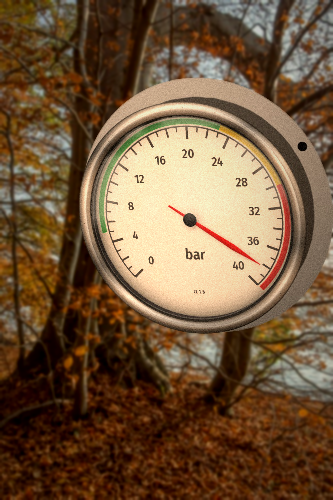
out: 38 bar
